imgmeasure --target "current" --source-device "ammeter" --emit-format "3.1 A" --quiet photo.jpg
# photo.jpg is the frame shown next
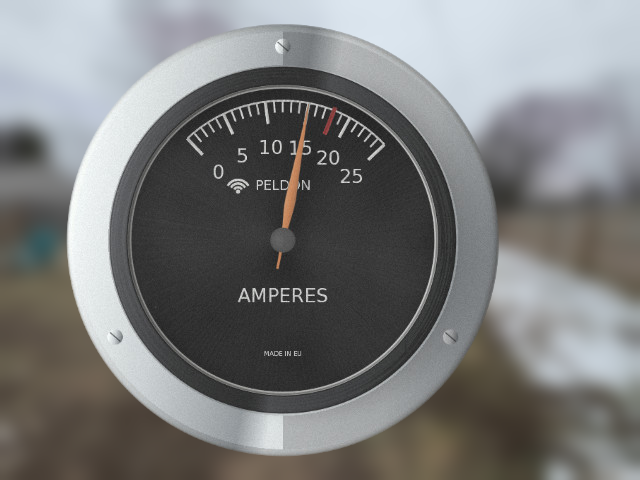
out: 15 A
